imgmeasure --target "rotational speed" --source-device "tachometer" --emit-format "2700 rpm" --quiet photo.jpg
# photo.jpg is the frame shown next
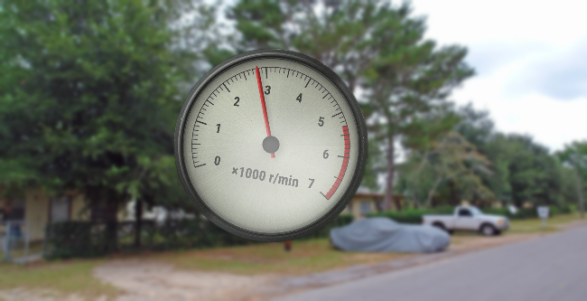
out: 2800 rpm
